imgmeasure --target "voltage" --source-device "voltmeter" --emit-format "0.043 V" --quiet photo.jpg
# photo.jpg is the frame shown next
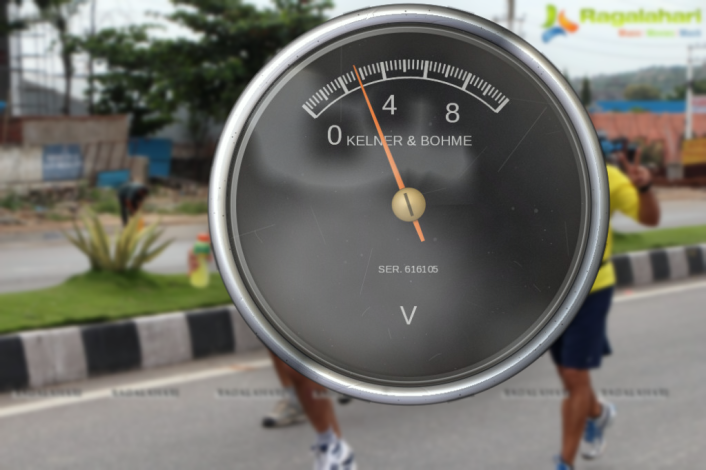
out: 2.8 V
